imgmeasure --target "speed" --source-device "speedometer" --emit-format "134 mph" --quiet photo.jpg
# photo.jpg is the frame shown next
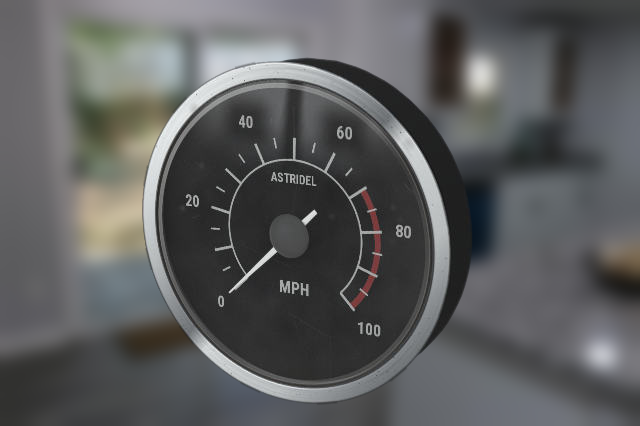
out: 0 mph
